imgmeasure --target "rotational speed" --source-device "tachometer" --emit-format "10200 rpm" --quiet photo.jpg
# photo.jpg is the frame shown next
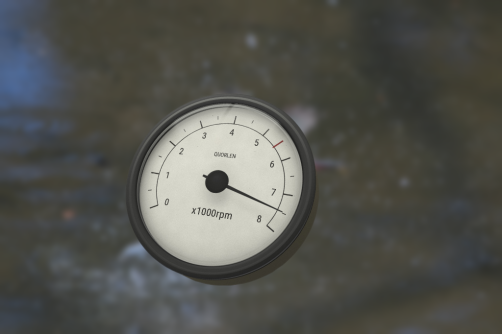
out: 7500 rpm
